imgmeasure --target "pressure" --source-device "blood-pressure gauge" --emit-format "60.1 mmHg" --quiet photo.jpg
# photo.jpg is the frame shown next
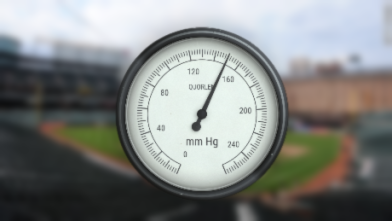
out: 150 mmHg
